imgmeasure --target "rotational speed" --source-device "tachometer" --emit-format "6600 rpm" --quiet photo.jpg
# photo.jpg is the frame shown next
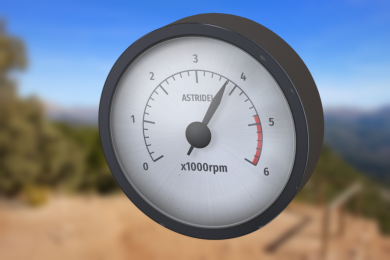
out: 3800 rpm
